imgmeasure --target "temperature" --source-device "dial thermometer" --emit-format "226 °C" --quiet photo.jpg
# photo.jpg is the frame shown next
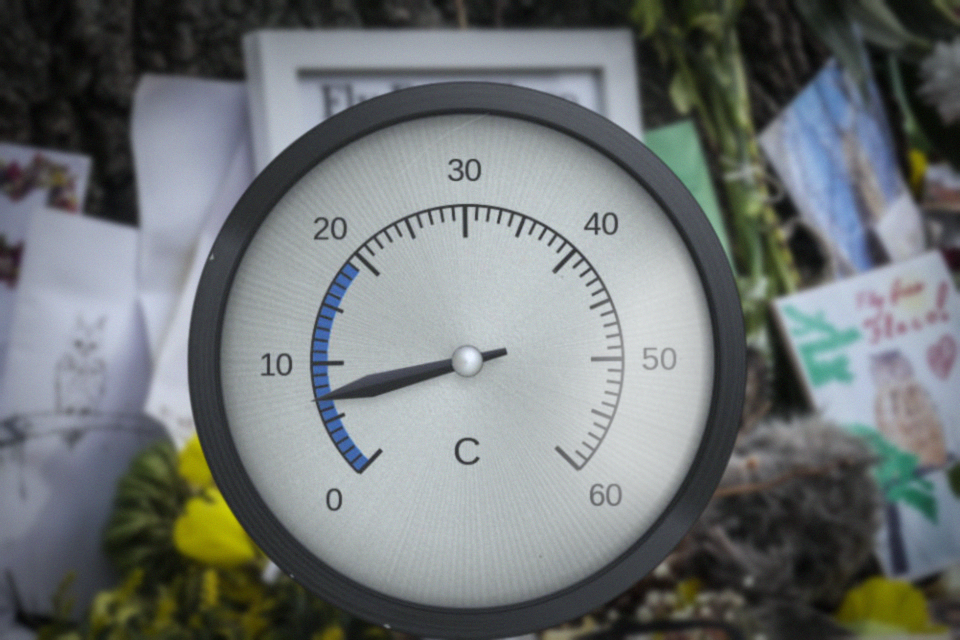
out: 7 °C
